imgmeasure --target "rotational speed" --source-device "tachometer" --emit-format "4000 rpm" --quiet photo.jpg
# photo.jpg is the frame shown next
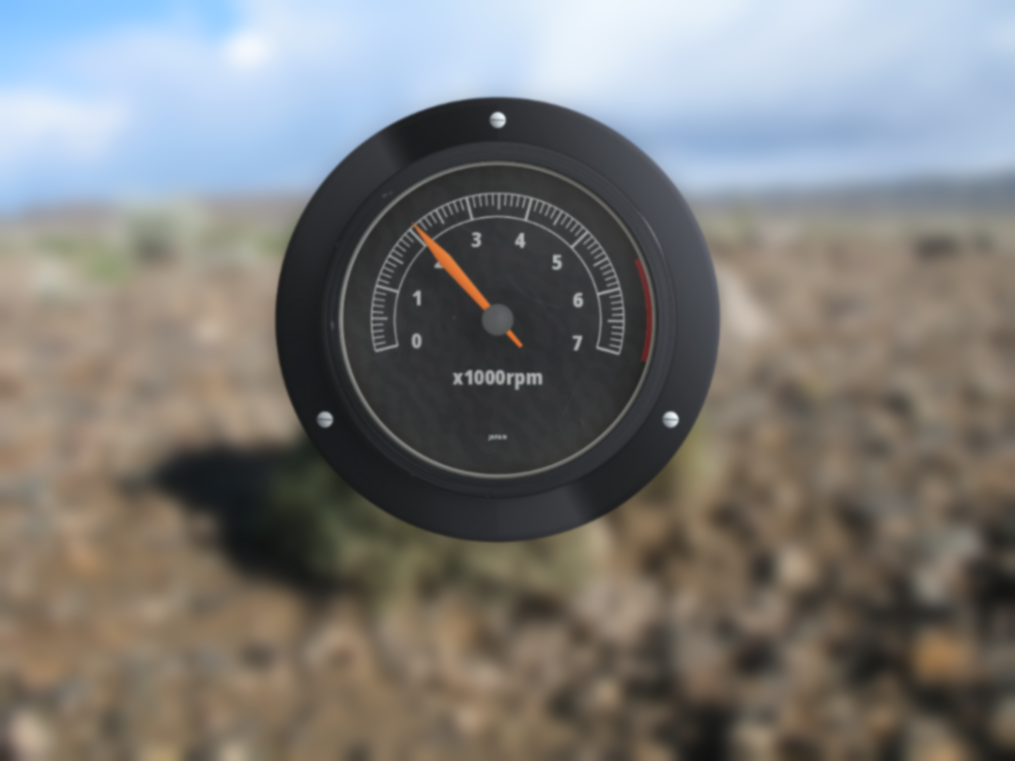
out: 2100 rpm
